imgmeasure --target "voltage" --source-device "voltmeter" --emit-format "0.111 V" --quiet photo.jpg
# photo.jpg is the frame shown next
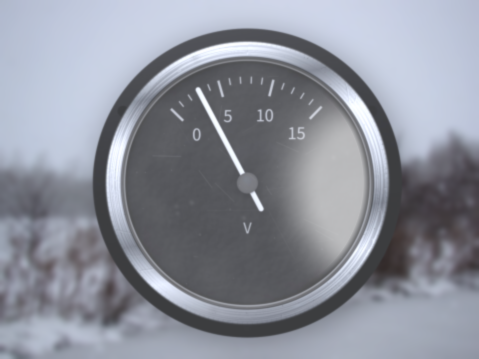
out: 3 V
